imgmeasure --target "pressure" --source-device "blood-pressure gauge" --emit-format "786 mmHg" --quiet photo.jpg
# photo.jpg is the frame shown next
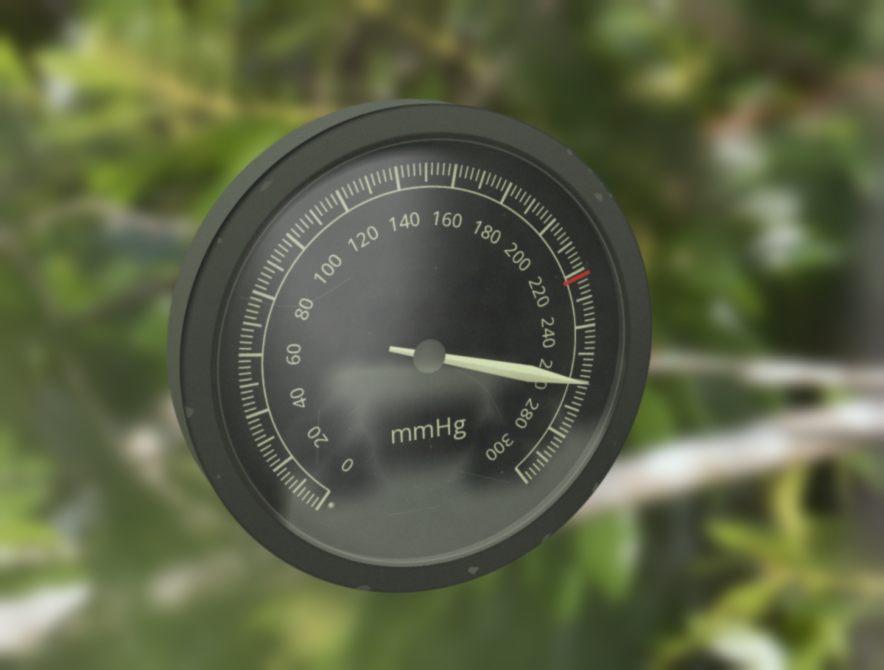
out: 260 mmHg
